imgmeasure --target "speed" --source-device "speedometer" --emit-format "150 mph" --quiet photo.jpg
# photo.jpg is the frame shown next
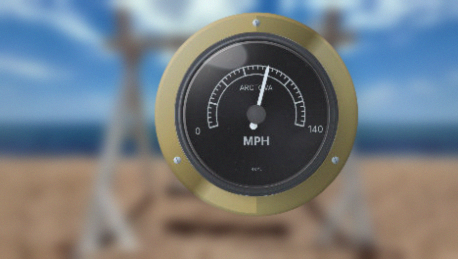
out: 80 mph
